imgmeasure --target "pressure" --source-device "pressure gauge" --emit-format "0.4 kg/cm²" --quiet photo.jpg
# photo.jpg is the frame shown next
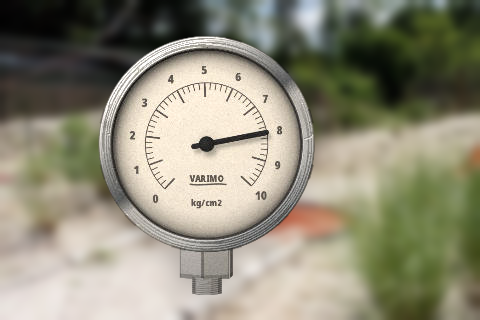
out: 8 kg/cm²
